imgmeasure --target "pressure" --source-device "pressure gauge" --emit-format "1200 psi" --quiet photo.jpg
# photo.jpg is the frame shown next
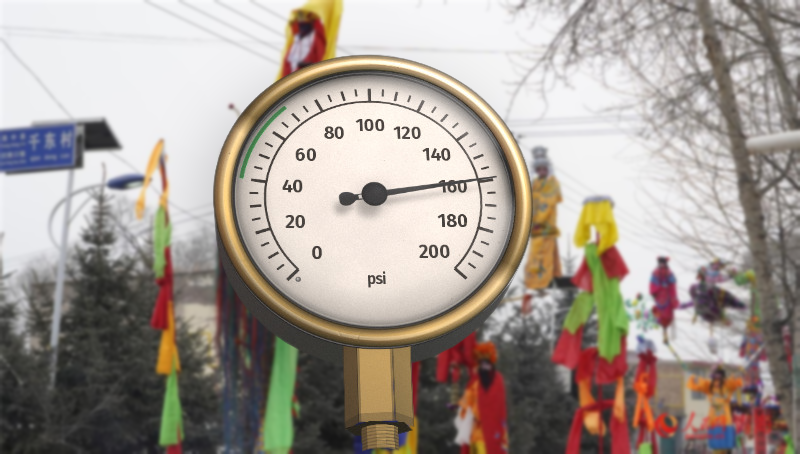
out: 160 psi
